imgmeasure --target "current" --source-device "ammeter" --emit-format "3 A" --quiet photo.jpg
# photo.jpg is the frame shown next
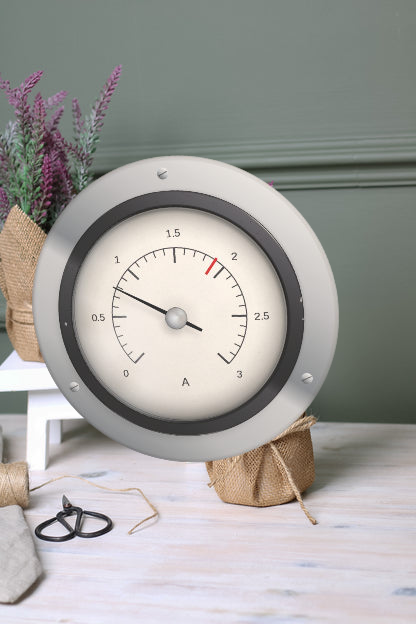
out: 0.8 A
